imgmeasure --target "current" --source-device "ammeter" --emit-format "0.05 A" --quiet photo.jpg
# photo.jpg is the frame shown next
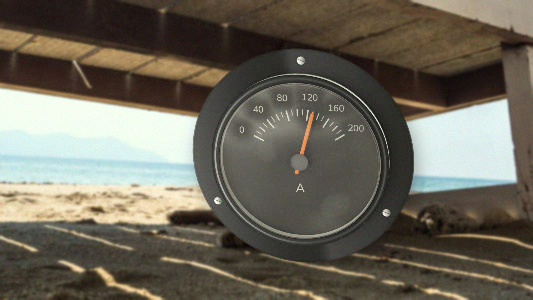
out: 130 A
